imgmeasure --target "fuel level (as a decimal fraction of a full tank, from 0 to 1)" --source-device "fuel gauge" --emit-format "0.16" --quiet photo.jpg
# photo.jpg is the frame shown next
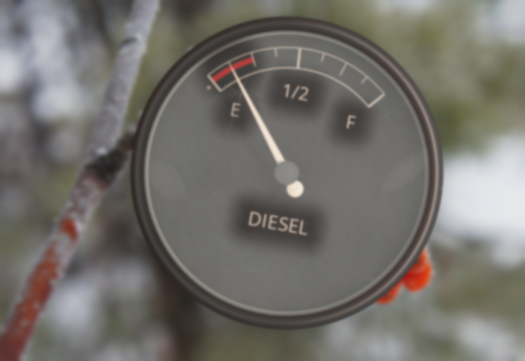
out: 0.125
